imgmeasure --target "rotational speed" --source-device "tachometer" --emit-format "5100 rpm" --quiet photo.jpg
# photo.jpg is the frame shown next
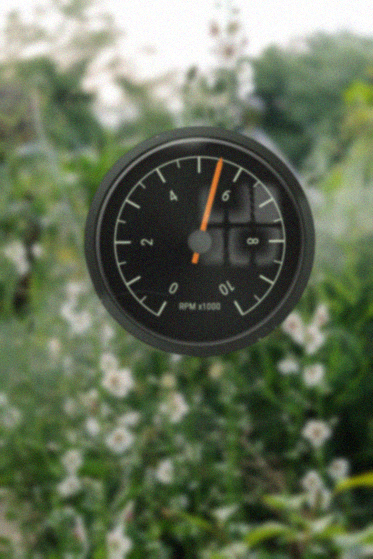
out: 5500 rpm
